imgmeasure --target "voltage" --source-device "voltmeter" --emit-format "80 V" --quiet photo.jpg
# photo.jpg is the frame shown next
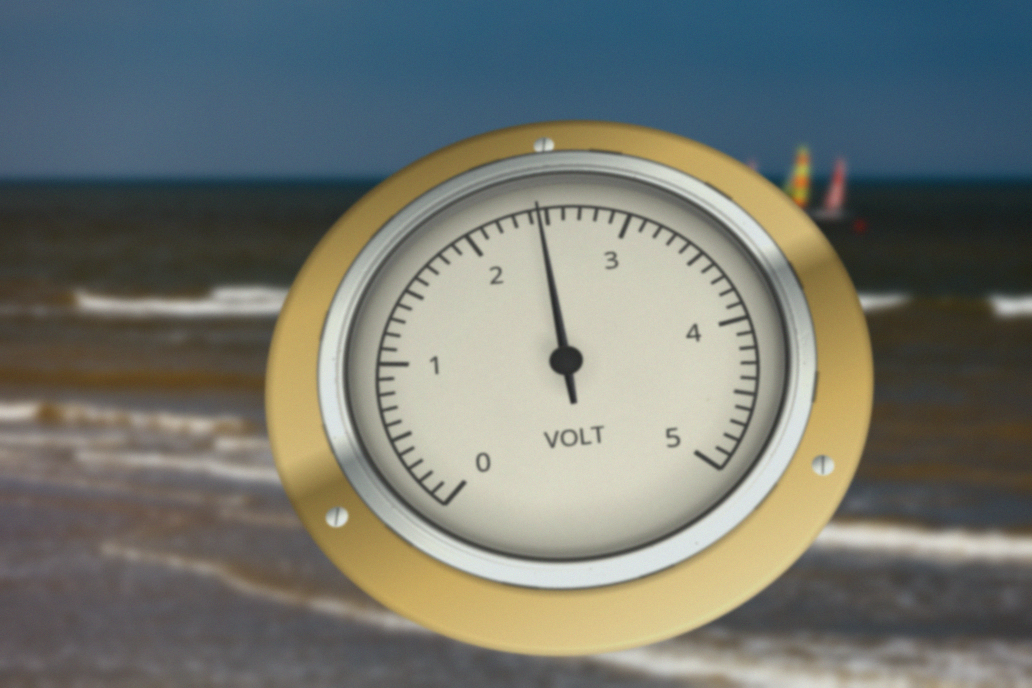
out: 2.45 V
